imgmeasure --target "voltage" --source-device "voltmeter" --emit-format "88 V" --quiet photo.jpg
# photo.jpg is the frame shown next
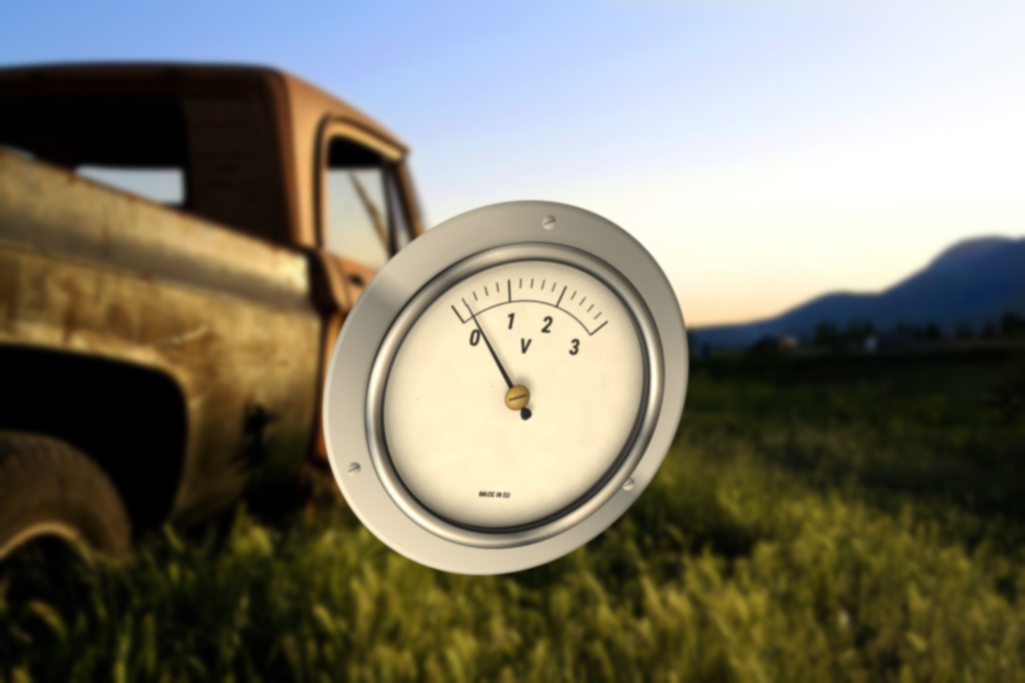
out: 0.2 V
